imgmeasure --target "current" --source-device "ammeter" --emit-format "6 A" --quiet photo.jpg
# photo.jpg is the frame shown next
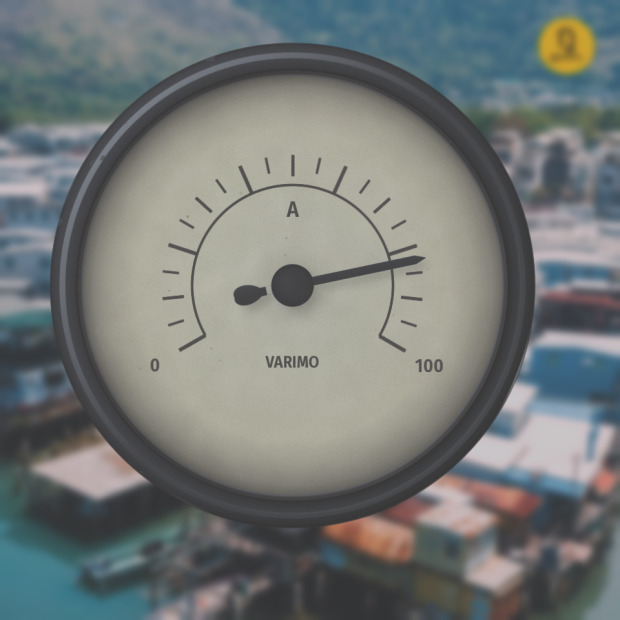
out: 82.5 A
